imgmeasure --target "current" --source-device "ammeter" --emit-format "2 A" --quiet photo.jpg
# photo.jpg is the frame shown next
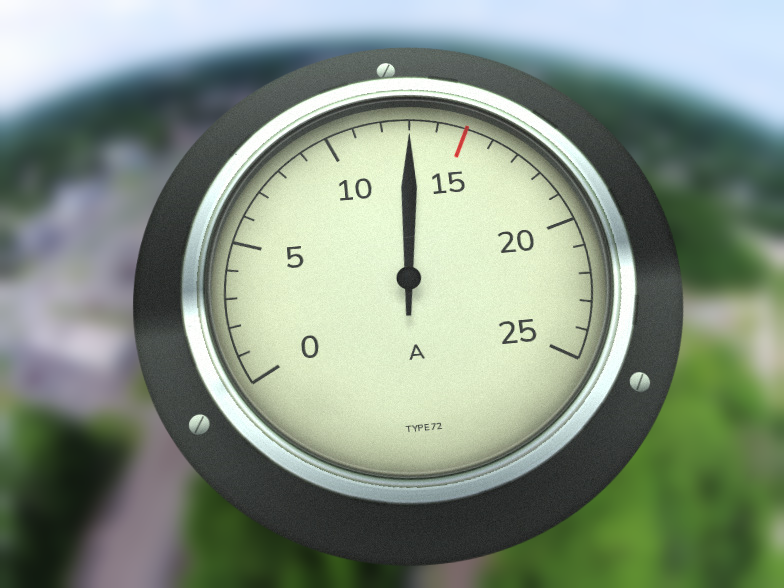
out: 13 A
